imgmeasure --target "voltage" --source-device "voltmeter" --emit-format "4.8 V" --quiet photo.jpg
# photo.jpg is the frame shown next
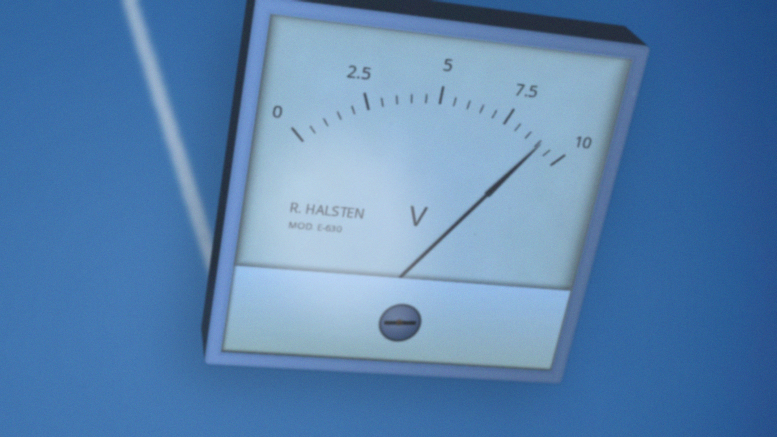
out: 9 V
